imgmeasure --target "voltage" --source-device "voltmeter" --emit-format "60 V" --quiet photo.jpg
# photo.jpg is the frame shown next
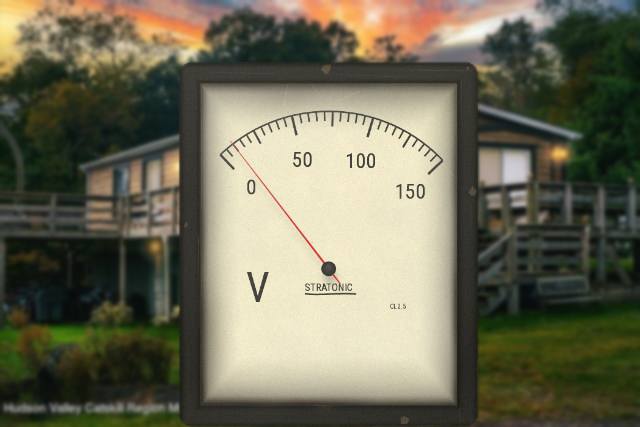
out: 10 V
